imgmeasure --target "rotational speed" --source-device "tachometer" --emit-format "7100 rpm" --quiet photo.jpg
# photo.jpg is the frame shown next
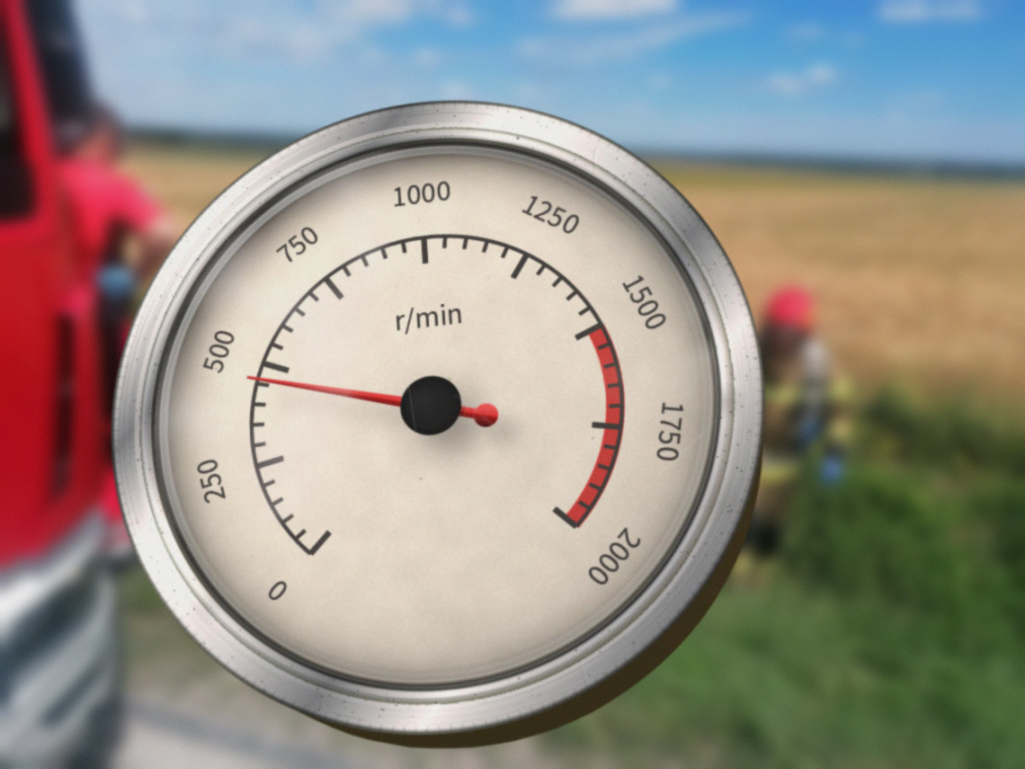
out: 450 rpm
